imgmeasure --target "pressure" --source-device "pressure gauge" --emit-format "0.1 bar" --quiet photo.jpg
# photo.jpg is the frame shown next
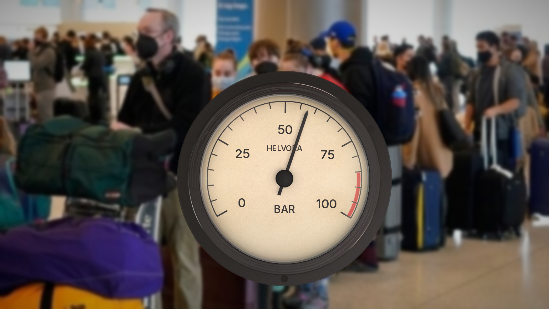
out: 57.5 bar
